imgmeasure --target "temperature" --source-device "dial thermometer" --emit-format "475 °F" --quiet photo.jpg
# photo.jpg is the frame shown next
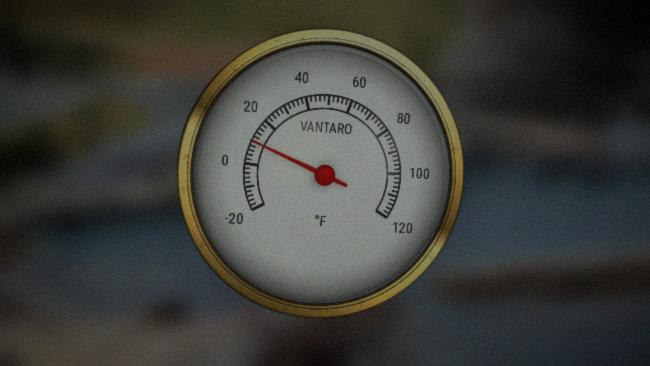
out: 10 °F
